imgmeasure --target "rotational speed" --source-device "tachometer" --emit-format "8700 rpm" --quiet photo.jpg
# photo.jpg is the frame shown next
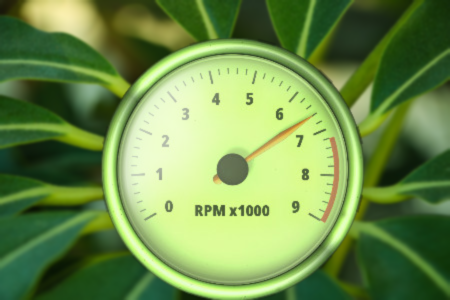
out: 6600 rpm
